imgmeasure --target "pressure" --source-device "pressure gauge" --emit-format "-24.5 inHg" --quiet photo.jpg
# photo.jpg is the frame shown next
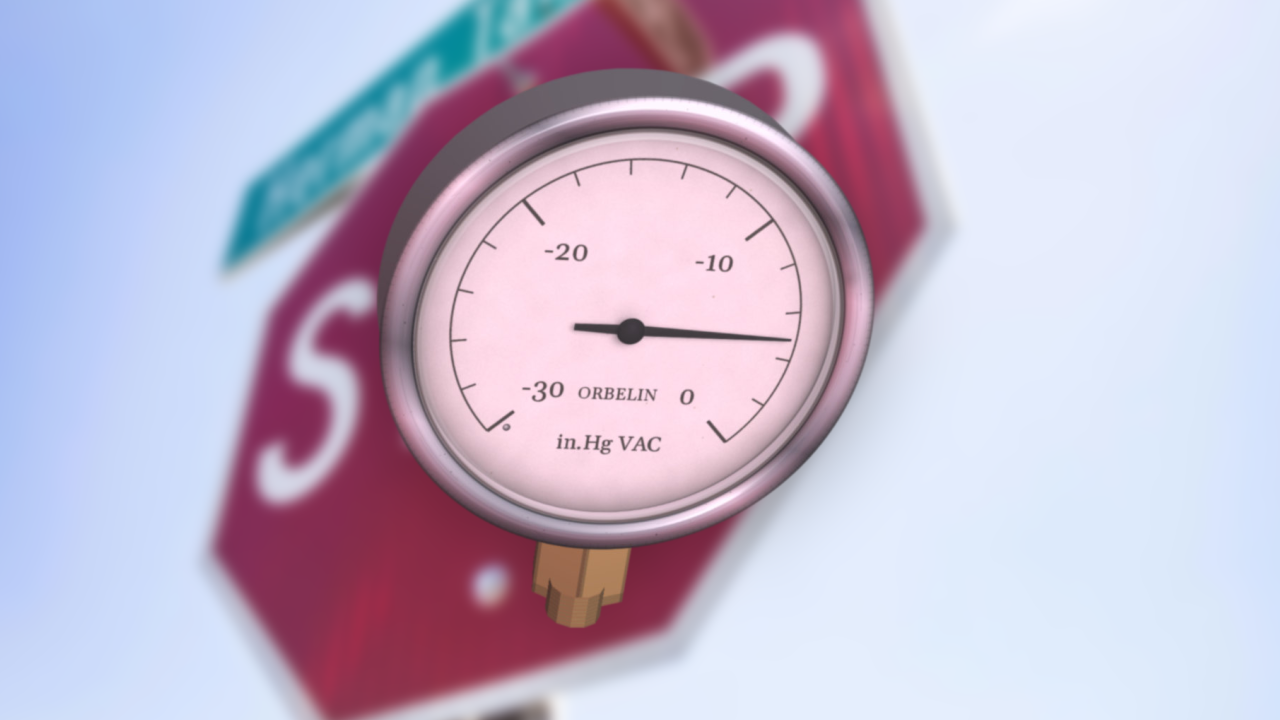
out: -5 inHg
